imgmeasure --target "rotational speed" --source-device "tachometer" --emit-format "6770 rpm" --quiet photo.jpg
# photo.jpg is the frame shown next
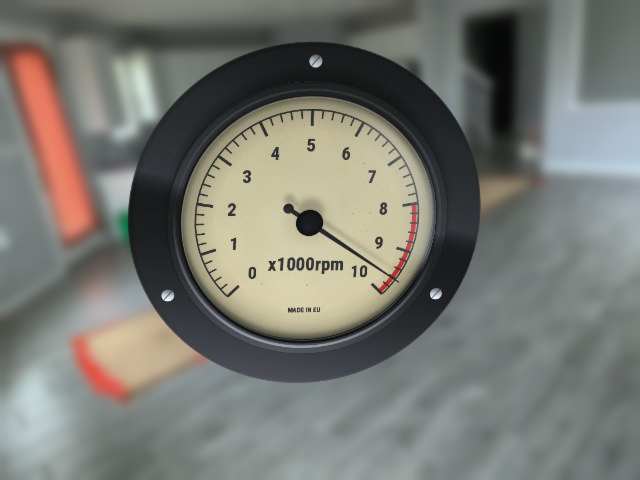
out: 9600 rpm
